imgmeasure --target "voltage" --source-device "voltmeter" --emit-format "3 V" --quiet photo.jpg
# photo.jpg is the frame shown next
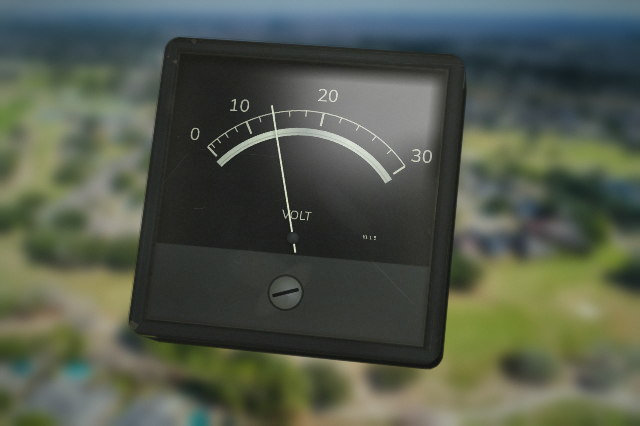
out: 14 V
